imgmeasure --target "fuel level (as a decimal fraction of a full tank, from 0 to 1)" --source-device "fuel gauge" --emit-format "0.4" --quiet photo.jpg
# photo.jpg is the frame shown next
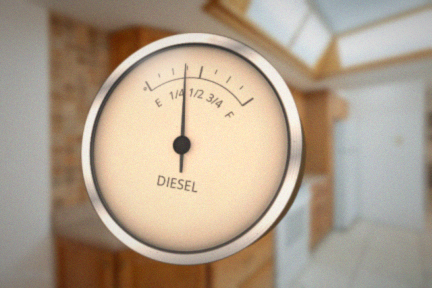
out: 0.375
